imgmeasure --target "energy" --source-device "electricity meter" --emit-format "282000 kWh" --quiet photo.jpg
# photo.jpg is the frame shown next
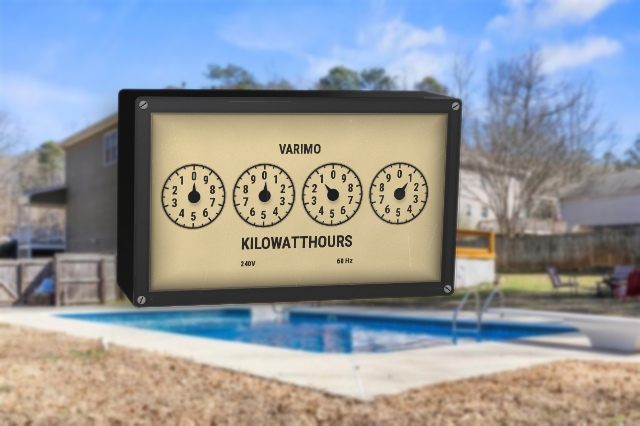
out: 11 kWh
